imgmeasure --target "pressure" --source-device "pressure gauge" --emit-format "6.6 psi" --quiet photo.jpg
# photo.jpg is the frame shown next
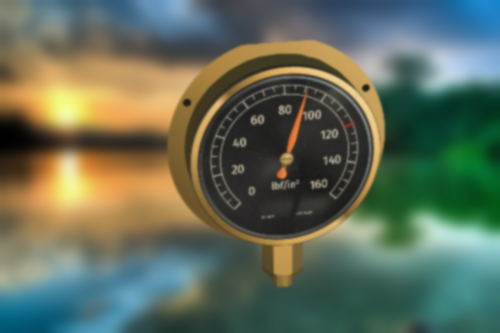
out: 90 psi
